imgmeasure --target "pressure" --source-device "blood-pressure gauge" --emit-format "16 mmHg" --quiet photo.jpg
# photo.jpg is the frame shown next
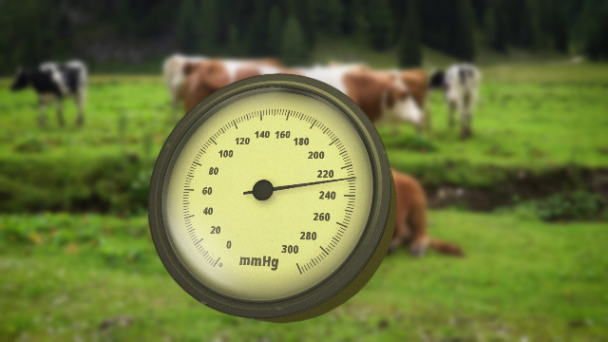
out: 230 mmHg
